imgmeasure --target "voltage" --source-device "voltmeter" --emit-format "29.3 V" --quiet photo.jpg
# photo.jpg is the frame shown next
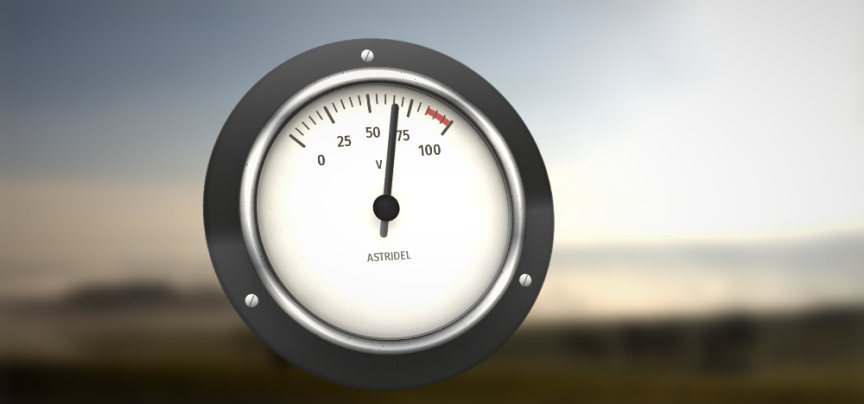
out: 65 V
